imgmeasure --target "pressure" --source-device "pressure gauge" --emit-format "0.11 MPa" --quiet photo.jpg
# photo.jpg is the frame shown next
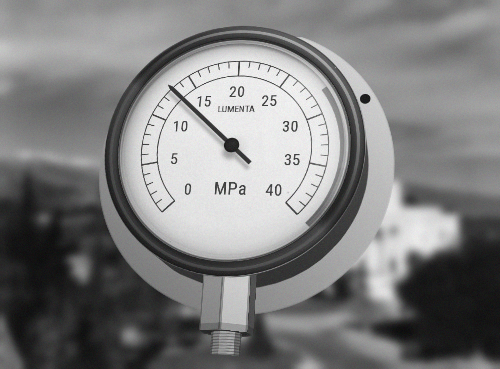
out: 13 MPa
